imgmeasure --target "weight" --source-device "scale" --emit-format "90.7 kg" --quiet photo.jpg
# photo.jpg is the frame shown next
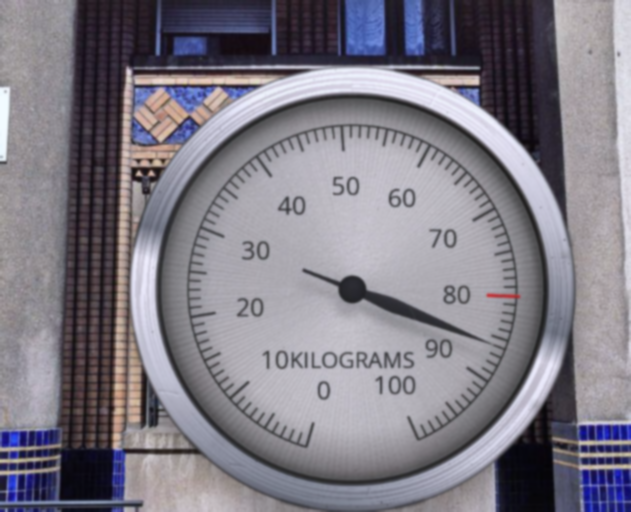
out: 86 kg
